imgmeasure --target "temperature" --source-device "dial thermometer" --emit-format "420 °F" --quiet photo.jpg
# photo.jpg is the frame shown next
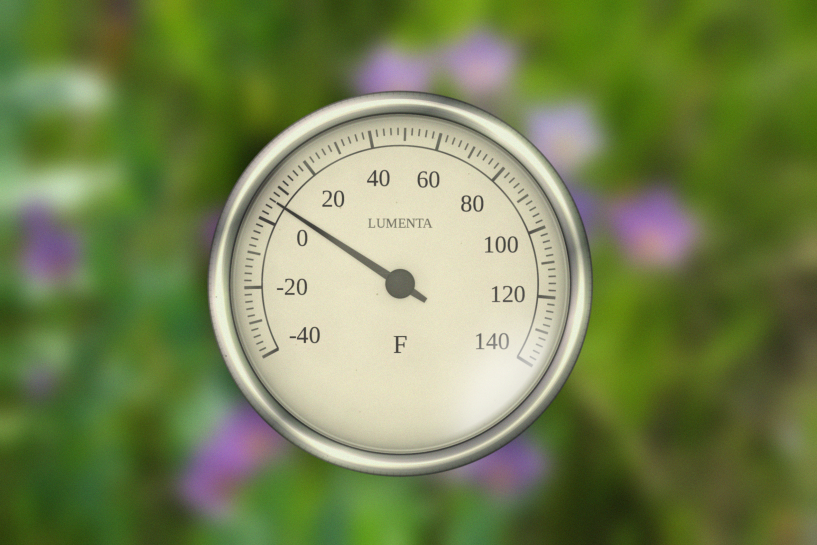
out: 6 °F
